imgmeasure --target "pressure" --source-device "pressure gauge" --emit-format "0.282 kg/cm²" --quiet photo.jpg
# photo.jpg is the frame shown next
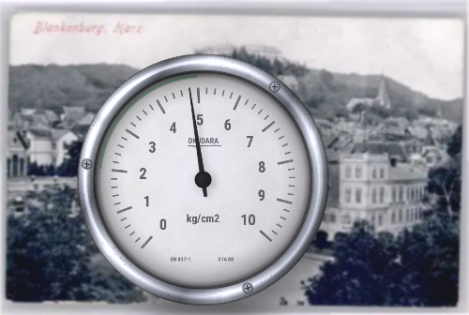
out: 4.8 kg/cm²
